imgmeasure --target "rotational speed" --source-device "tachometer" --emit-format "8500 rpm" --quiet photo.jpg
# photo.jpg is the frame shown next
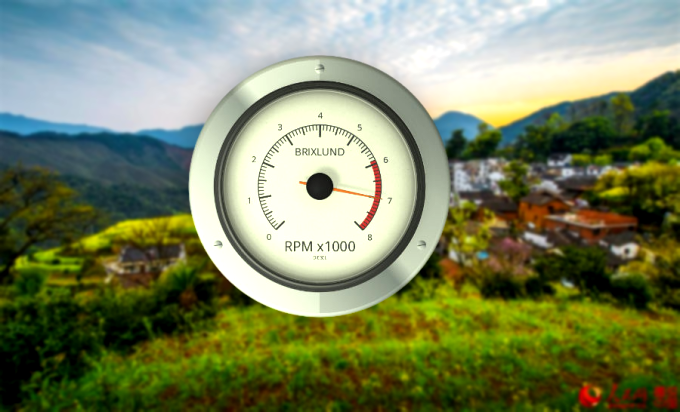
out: 7000 rpm
